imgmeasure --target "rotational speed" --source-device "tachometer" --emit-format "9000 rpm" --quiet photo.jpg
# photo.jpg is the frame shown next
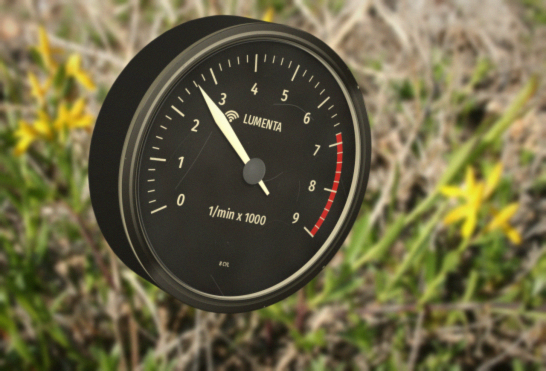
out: 2600 rpm
